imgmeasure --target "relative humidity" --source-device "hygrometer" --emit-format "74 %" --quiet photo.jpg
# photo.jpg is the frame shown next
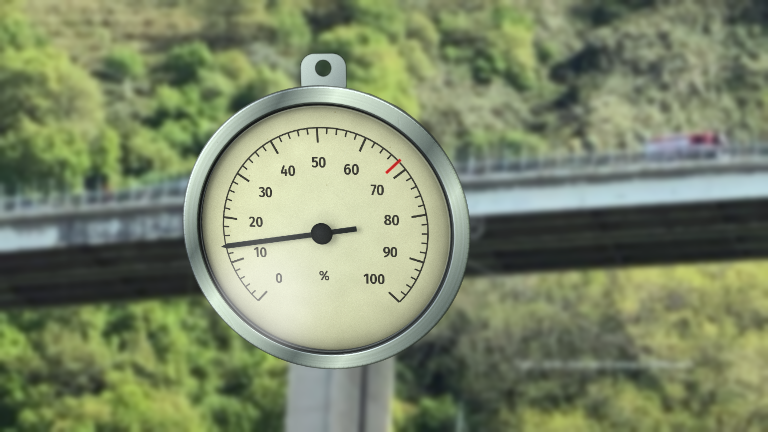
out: 14 %
